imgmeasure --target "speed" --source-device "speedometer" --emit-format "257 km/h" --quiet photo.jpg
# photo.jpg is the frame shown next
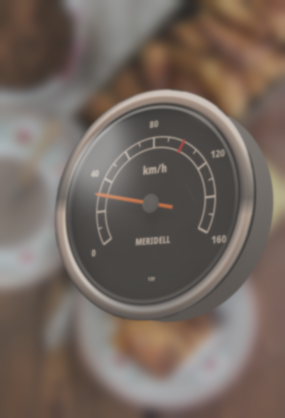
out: 30 km/h
